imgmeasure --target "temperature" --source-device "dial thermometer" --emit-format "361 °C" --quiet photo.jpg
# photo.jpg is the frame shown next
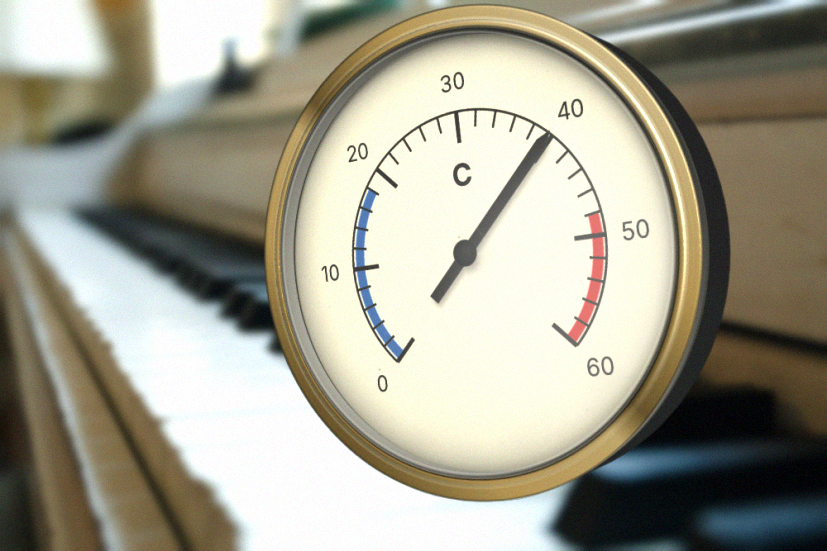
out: 40 °C
